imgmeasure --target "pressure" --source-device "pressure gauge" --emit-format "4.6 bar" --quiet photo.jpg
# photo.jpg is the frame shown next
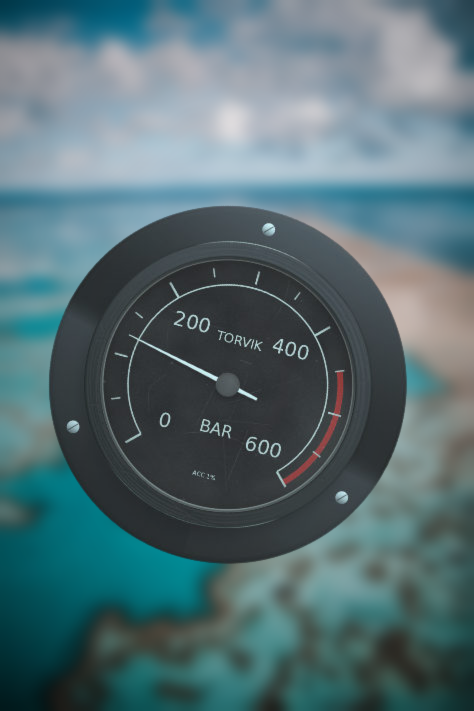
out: 125 bar
